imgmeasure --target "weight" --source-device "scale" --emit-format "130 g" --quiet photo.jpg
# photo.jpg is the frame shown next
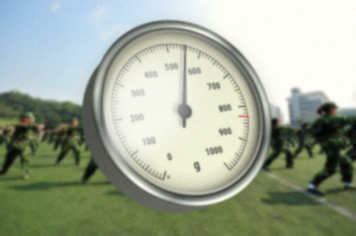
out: 550 g
